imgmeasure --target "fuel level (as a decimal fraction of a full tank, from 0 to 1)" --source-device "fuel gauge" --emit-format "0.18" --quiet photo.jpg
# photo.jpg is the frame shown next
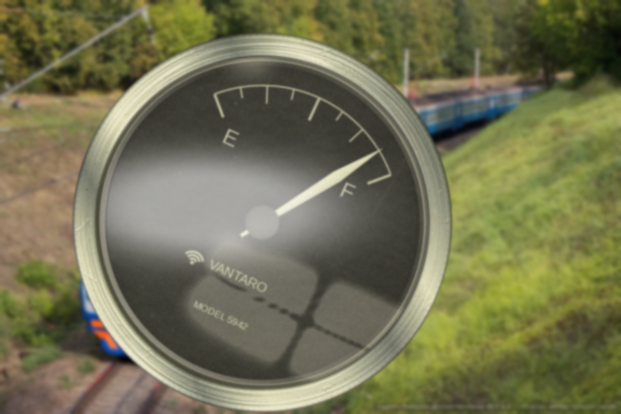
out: 0.875
